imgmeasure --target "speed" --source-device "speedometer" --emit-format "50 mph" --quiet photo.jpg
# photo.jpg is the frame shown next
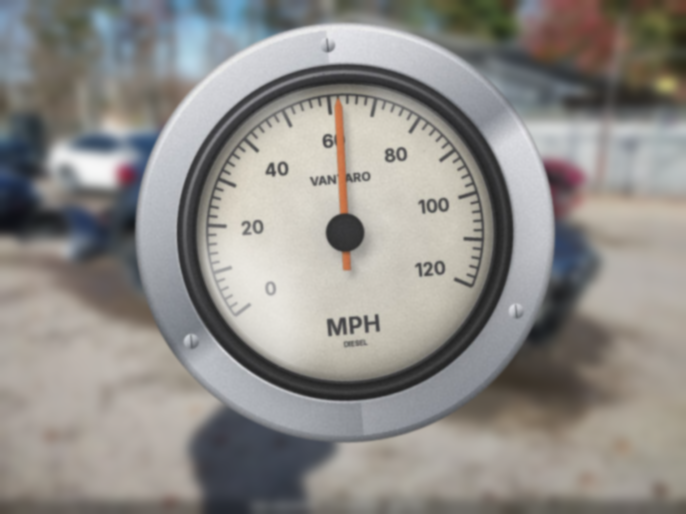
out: 62 mph
